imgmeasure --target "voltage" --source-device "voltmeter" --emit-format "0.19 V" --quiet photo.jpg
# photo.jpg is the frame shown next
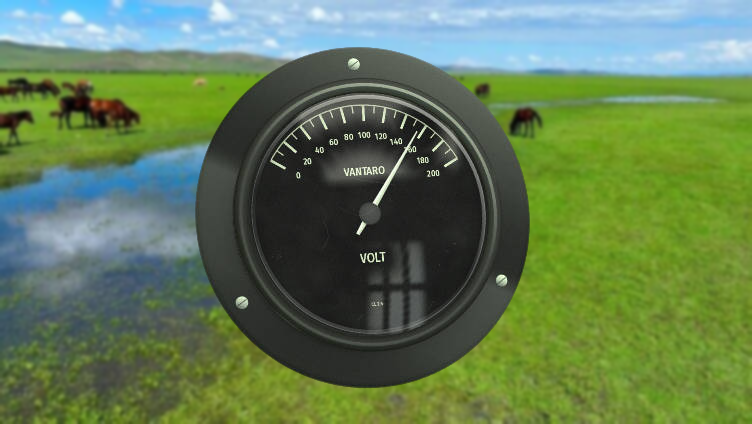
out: 155 V
